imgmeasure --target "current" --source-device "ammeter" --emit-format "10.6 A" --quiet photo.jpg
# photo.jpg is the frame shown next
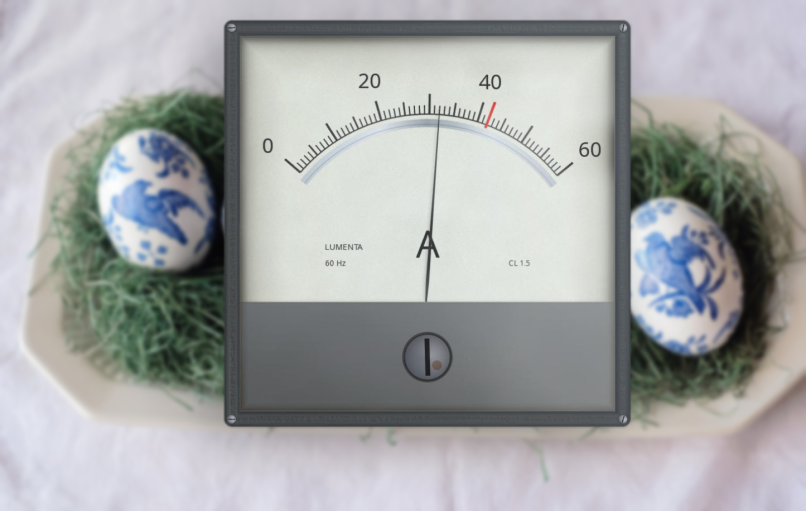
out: 32 A
